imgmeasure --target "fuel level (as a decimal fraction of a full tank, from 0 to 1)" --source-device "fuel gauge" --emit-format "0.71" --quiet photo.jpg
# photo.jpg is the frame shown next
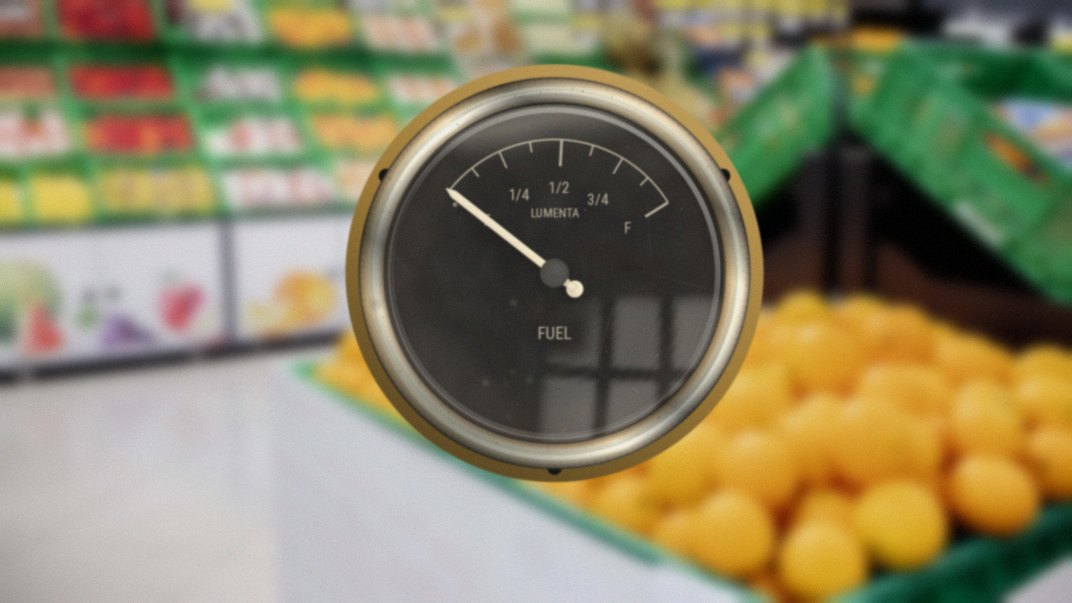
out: 0
